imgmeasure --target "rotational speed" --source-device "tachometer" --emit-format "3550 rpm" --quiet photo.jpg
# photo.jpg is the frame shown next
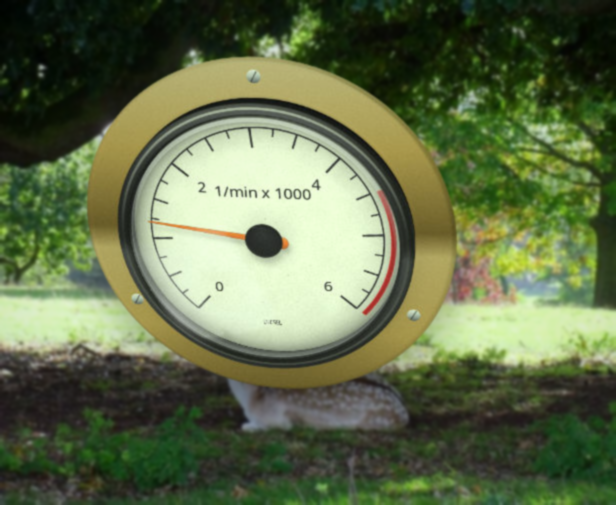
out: 1250 rpm
